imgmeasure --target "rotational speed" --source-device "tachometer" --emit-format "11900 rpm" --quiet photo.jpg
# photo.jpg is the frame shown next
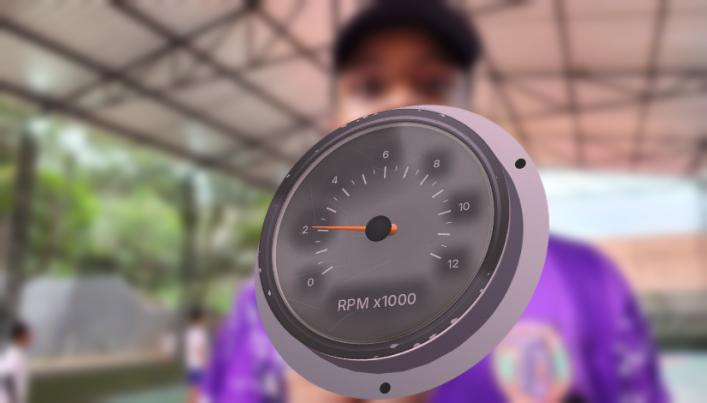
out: 2000 rpm
